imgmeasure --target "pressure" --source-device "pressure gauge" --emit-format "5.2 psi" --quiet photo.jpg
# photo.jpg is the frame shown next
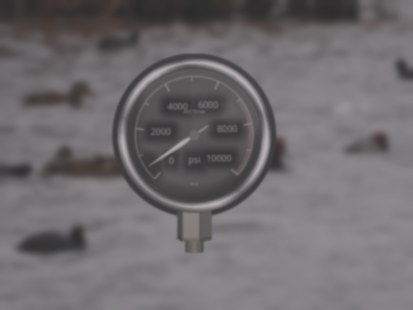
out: 500 psi
